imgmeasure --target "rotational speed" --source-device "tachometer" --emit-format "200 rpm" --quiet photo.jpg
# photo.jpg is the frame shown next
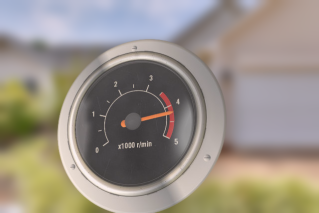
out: 4250 rpm
